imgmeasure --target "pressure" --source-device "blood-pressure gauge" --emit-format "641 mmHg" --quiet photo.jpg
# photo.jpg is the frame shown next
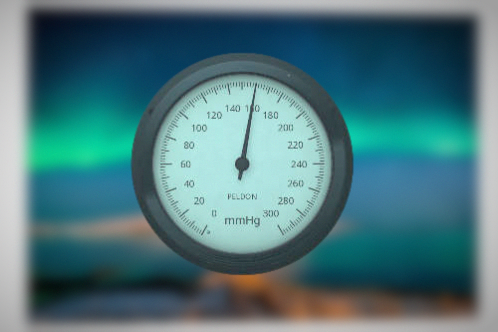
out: 160 mmHg
